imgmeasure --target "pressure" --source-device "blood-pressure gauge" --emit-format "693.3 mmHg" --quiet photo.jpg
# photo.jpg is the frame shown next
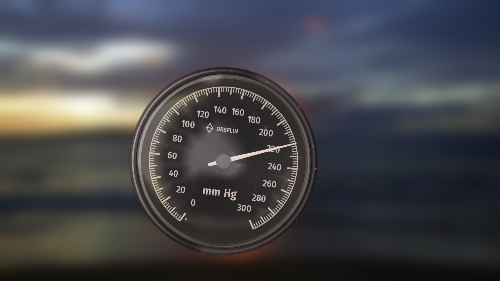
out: 220 mmHg
